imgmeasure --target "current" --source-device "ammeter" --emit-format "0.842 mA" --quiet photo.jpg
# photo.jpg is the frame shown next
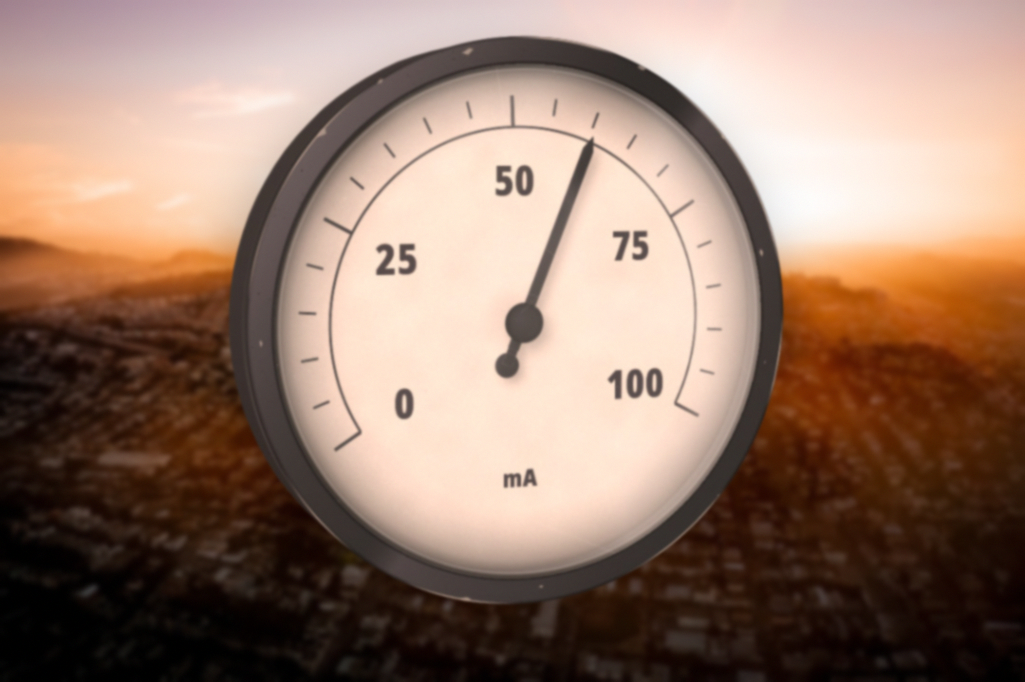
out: 60 mA
